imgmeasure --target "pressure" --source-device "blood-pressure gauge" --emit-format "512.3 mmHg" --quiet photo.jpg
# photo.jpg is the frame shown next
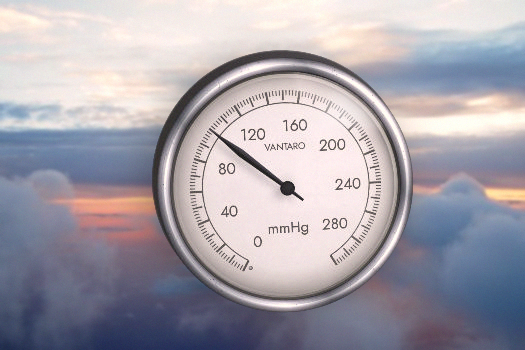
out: 100 mmHg
